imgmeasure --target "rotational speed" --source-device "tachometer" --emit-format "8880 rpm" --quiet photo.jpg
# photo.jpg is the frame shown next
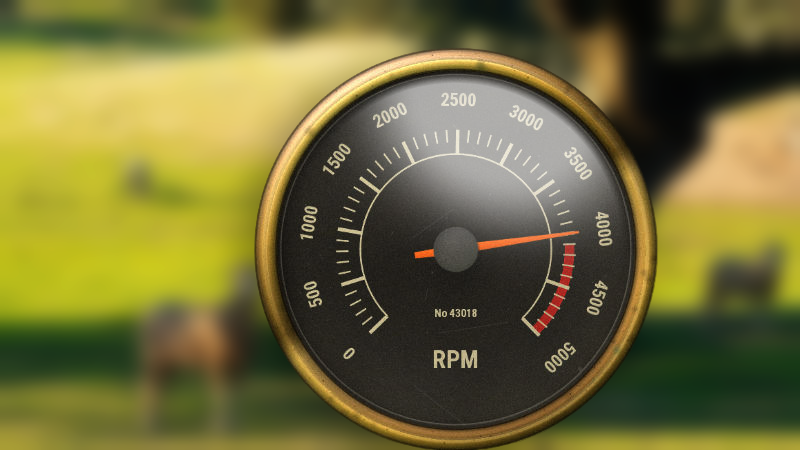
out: 4000 rpm
